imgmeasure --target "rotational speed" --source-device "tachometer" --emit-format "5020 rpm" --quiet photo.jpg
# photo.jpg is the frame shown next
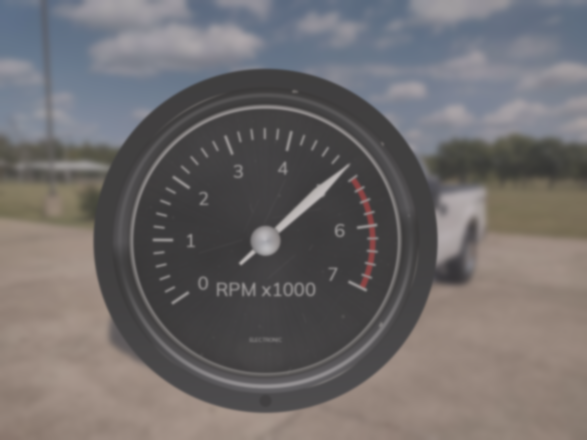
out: 5000 rpm
